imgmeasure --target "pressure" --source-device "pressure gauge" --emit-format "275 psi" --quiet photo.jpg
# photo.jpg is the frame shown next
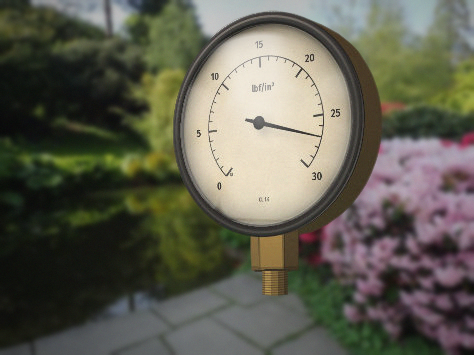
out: 27 psi
